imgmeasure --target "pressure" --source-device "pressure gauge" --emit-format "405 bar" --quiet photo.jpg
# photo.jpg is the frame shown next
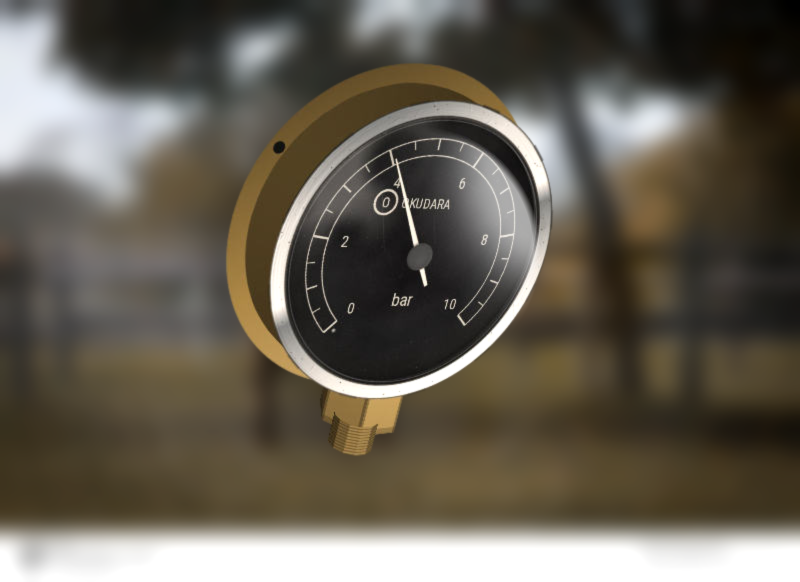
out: 4 bar
